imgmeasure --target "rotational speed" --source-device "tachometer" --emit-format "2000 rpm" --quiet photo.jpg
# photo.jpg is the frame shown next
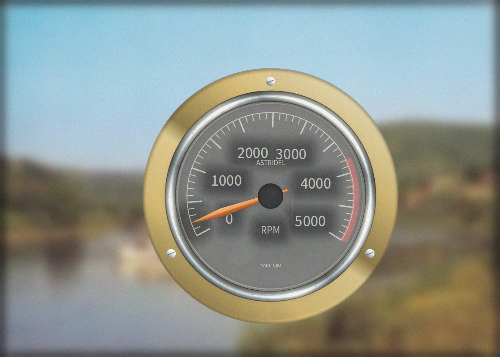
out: 200 rpm
